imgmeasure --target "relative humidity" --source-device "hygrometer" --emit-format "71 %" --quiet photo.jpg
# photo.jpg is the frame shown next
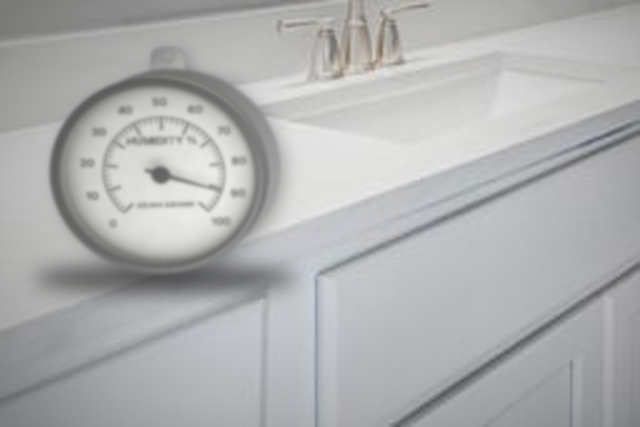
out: 90 %
